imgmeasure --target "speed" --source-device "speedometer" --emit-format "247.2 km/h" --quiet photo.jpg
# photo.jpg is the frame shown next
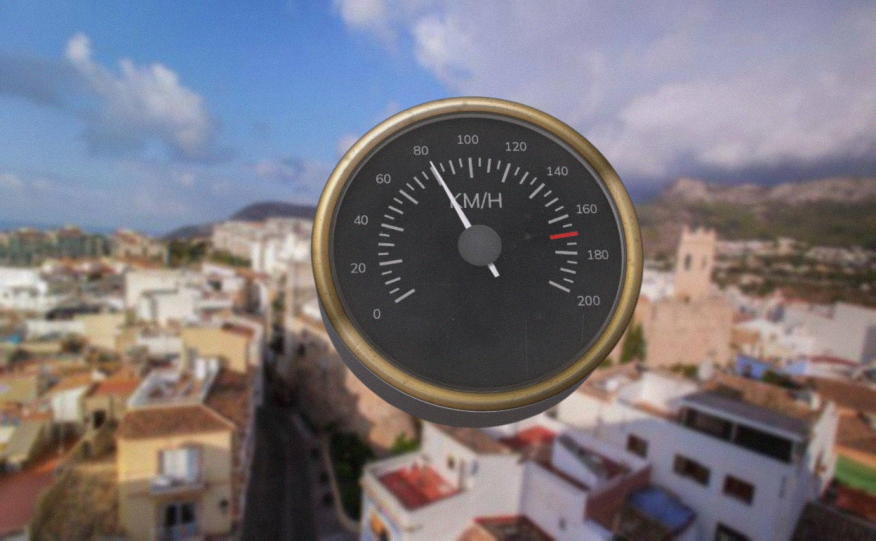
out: 80 km/h
